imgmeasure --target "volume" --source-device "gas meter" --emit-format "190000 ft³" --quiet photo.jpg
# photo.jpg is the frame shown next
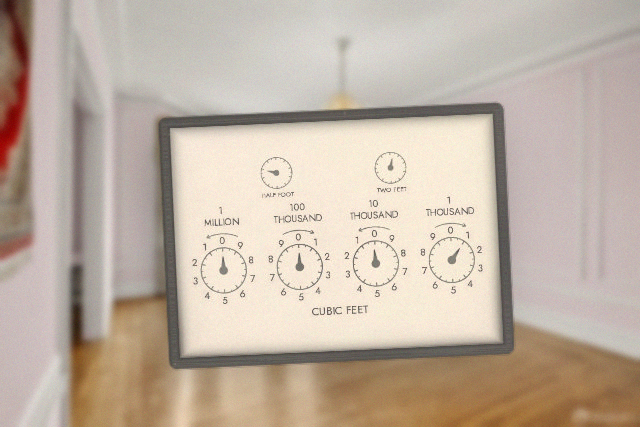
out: 100 ft³
